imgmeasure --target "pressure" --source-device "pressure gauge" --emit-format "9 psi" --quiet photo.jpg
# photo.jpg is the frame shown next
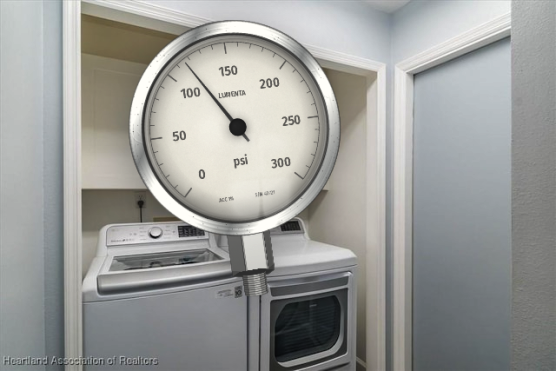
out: 115 psi
